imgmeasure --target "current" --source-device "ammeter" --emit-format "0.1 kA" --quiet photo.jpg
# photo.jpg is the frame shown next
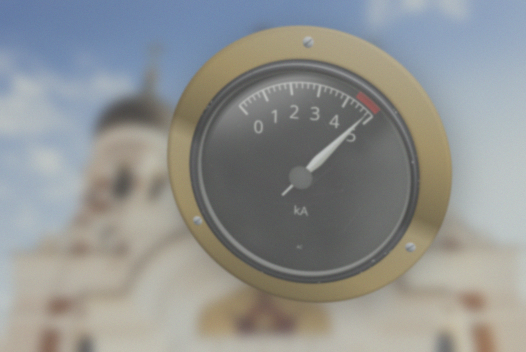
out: 4.8 kA
